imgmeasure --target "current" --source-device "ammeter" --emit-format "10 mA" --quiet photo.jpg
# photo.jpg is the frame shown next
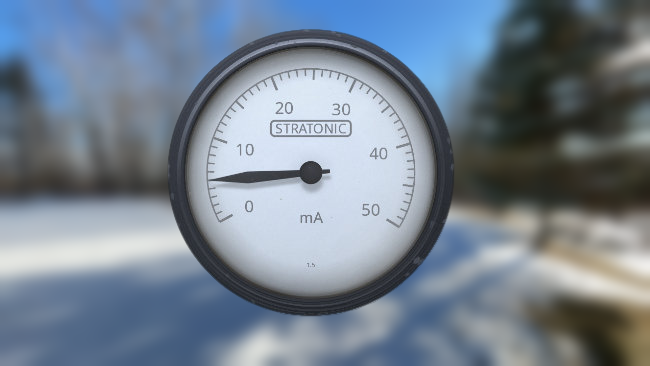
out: 5 mA
